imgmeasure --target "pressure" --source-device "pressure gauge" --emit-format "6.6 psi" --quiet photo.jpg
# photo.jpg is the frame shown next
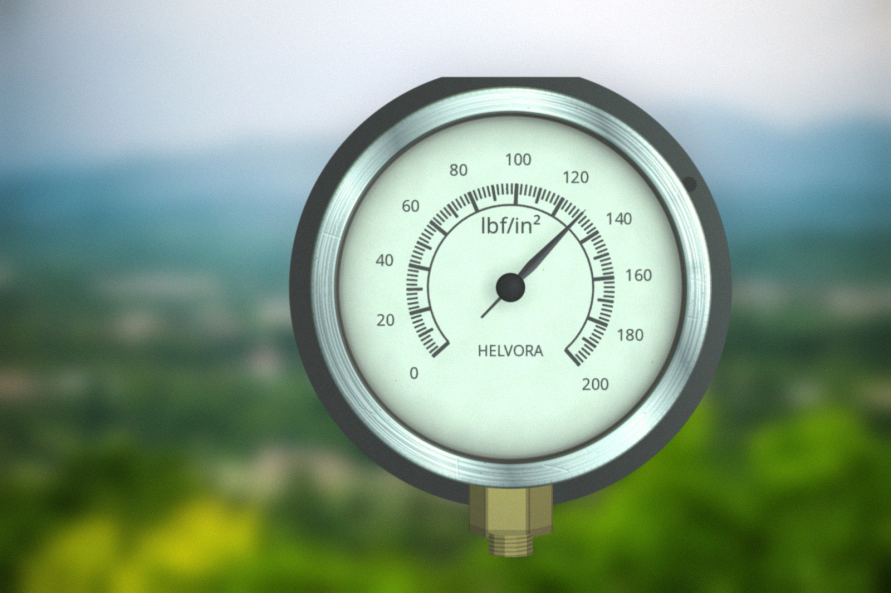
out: 130 psi
